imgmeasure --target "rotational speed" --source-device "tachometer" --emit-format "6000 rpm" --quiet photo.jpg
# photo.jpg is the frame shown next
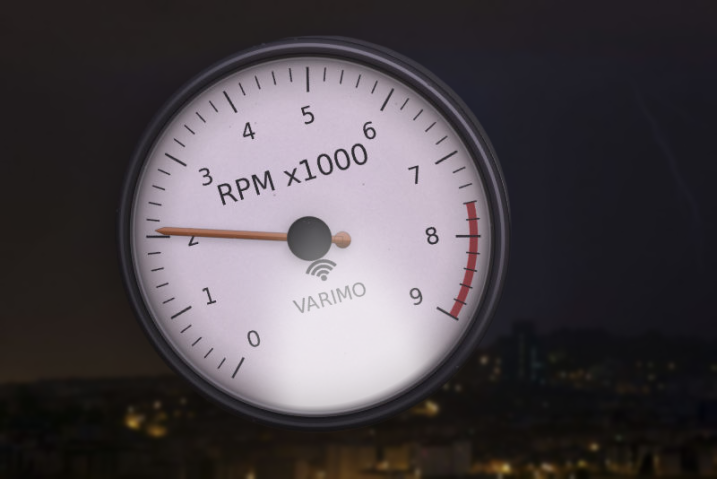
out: 2100 rpm
